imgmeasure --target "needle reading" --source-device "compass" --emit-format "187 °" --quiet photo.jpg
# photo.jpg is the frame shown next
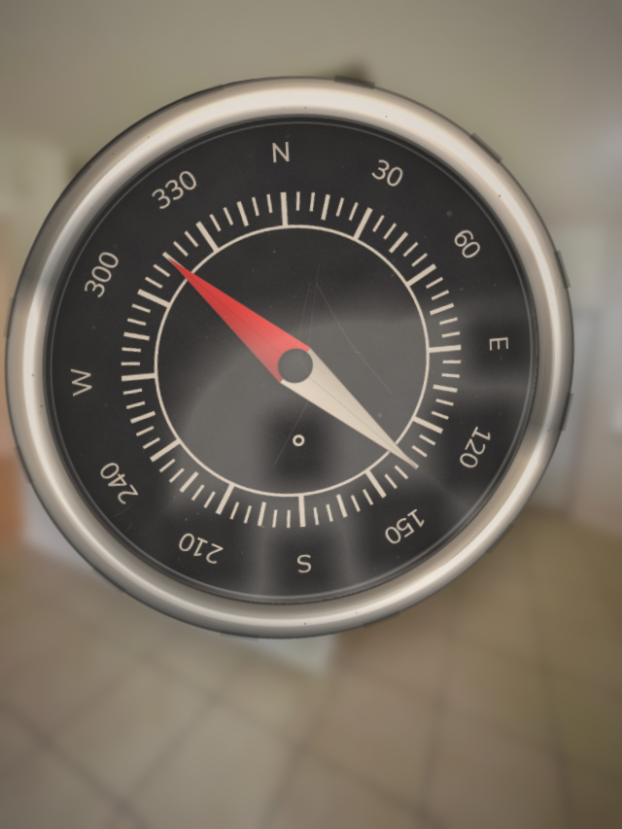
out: 315 °
